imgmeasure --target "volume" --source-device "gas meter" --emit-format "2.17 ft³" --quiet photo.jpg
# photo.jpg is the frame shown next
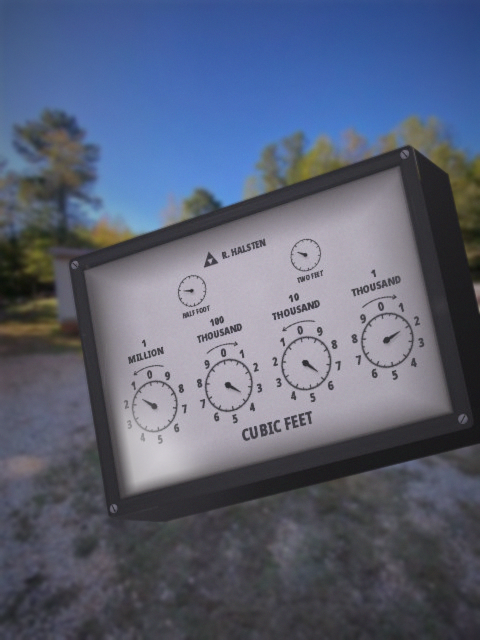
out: 136200 ft³
